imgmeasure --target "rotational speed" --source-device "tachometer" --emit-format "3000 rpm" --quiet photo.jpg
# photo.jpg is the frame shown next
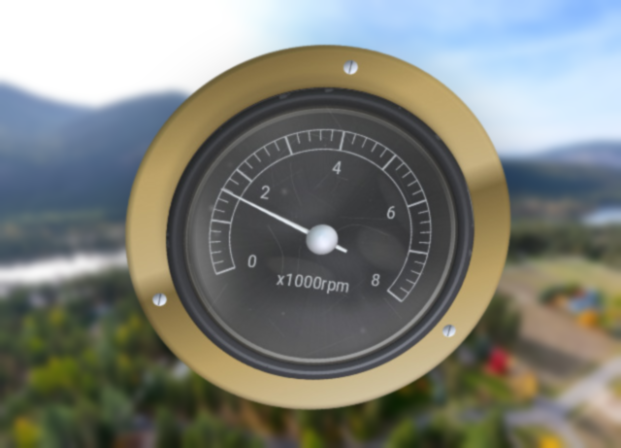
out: 1600 rpm
